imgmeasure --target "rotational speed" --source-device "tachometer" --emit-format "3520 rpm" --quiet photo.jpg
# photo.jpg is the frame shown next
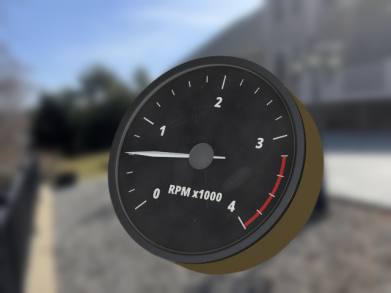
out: 600 rpm
